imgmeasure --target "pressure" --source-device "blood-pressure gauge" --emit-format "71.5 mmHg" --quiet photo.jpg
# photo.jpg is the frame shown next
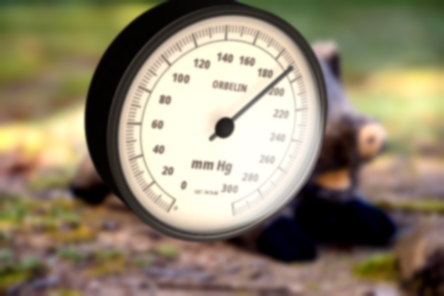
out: 190 mmHg
